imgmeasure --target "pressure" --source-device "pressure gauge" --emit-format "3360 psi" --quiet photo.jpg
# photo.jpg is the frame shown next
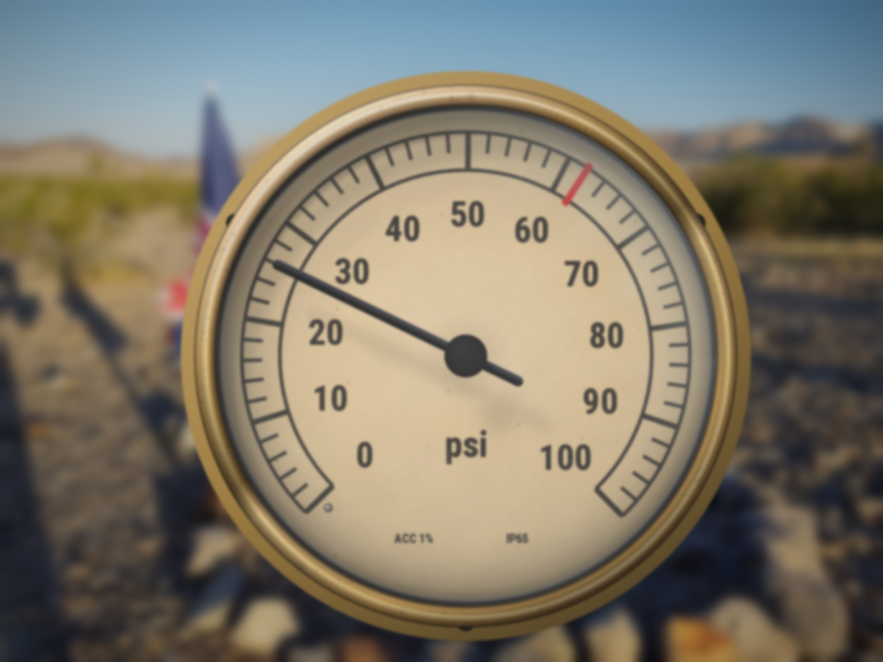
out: 26 psi
